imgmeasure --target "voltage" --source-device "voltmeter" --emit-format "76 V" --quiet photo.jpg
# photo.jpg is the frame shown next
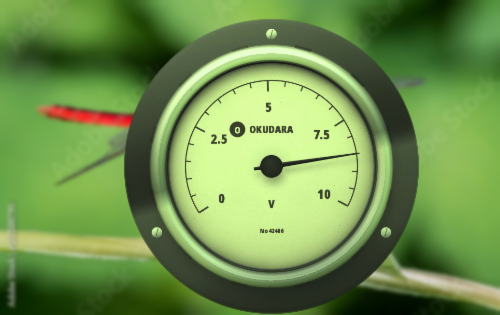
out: 8.5 V
